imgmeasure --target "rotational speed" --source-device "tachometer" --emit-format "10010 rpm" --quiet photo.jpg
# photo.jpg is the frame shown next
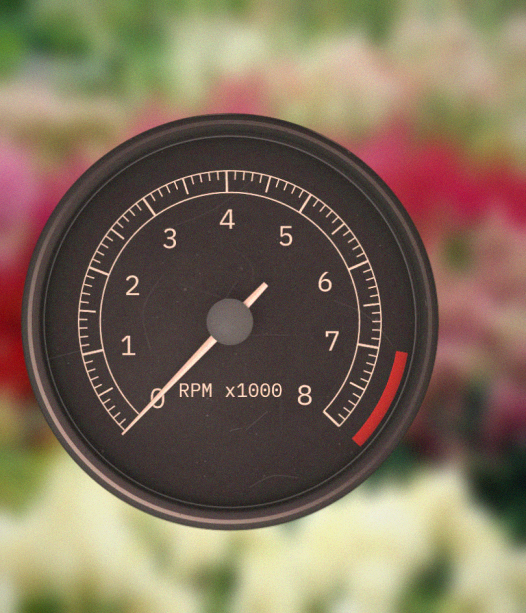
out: 0 rpm
